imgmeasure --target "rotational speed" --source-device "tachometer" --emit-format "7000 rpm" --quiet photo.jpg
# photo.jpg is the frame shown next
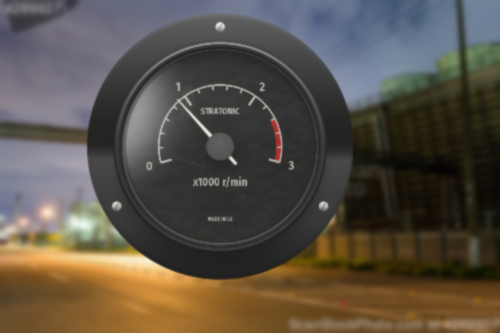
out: 900 rpm
